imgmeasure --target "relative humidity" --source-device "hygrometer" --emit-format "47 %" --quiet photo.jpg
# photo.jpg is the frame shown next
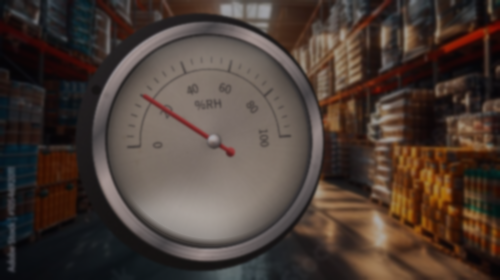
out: 20 %
